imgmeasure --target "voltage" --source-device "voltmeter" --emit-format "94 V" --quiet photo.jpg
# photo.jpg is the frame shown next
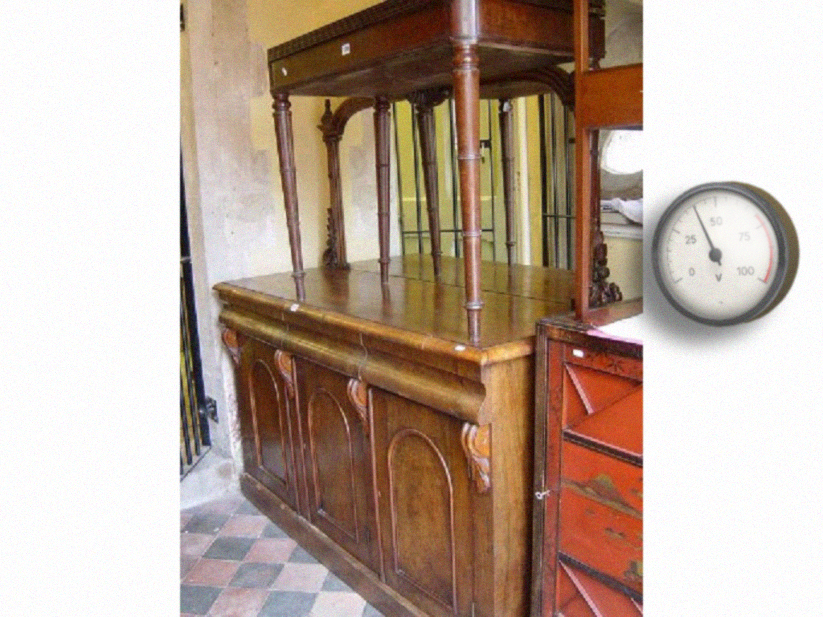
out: 40 V
